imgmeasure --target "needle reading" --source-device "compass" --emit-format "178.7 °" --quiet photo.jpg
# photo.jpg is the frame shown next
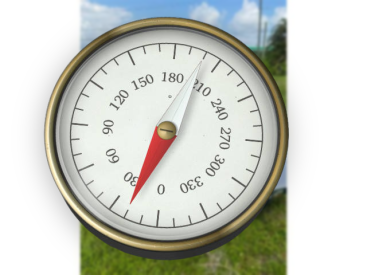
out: 20 °
